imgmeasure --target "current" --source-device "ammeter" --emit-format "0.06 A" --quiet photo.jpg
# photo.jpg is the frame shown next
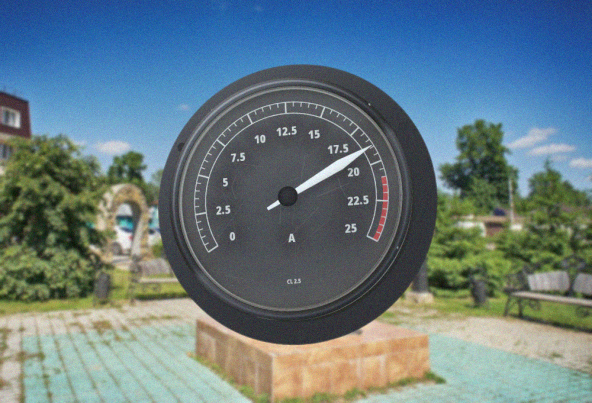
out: 19 A
